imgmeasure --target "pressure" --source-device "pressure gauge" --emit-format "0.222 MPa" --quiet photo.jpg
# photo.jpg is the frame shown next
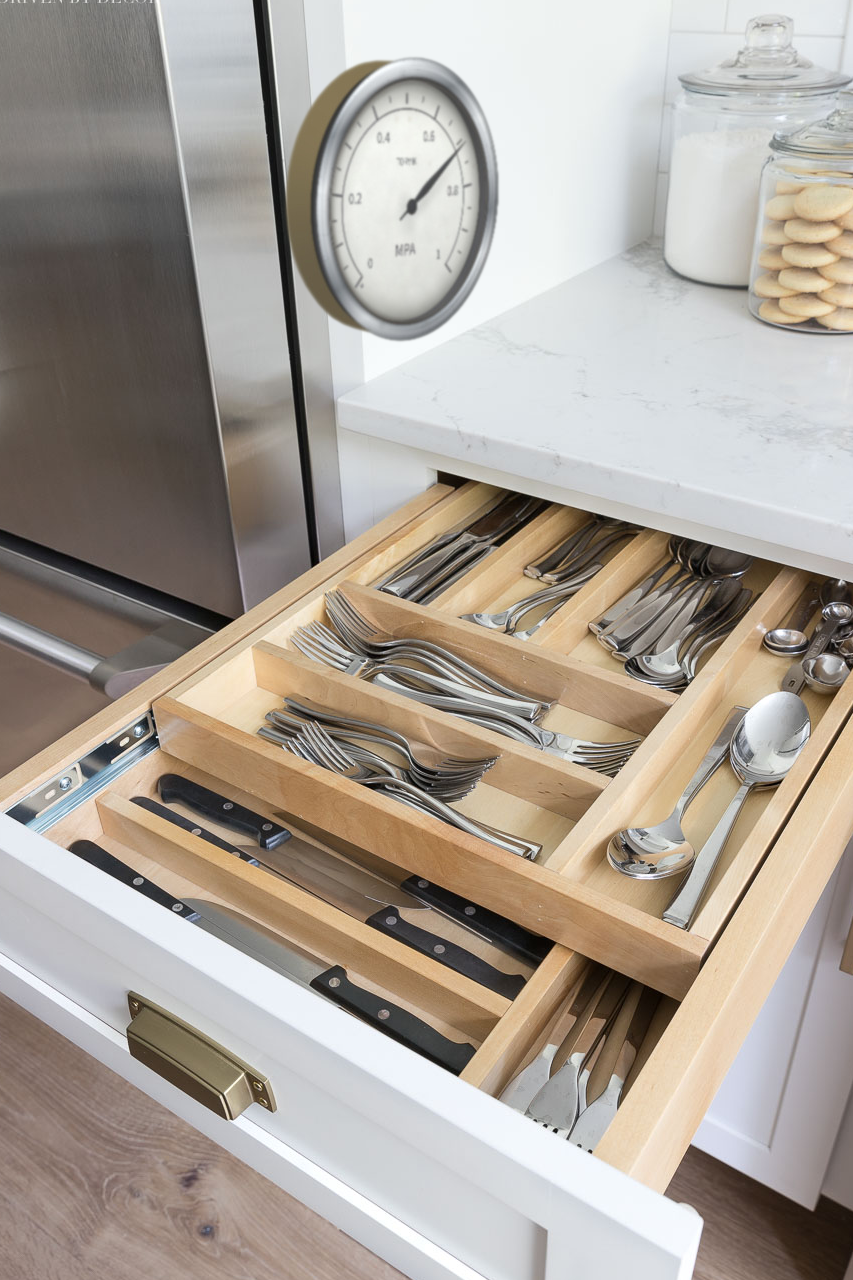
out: 0.7 MPa
